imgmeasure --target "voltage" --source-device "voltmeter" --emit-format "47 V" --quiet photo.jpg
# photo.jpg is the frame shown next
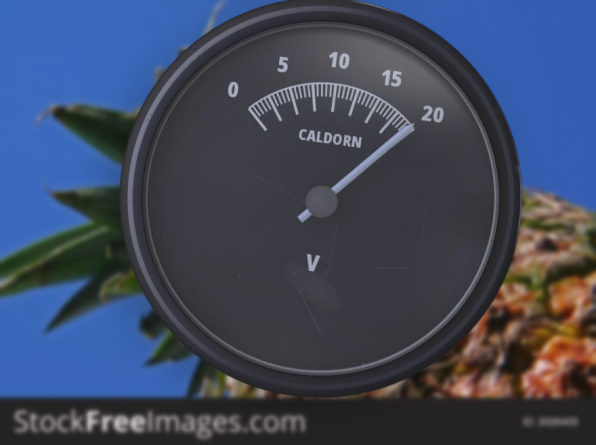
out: 19.5 V
